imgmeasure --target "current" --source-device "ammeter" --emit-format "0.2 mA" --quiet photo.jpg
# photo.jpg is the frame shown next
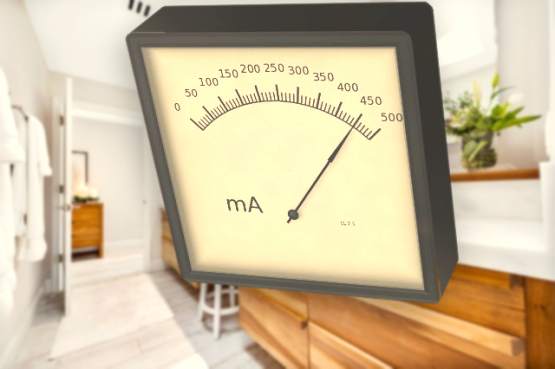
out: 450 mA
